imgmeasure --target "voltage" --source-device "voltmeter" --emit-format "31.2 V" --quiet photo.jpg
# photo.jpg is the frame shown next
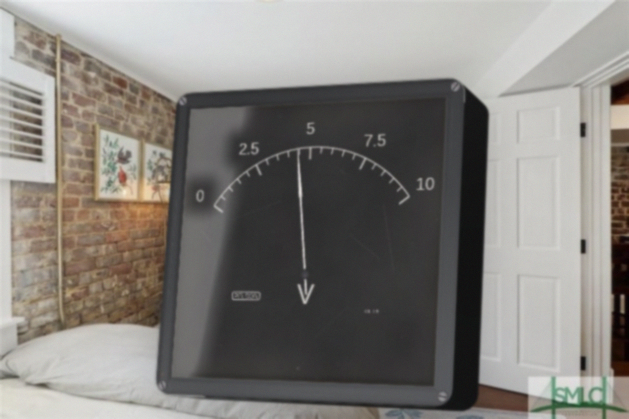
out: 4.5 V
